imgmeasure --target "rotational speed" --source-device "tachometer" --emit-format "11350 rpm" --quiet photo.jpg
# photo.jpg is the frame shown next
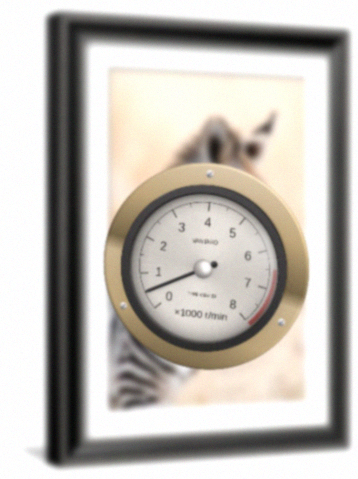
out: 500 rpm
